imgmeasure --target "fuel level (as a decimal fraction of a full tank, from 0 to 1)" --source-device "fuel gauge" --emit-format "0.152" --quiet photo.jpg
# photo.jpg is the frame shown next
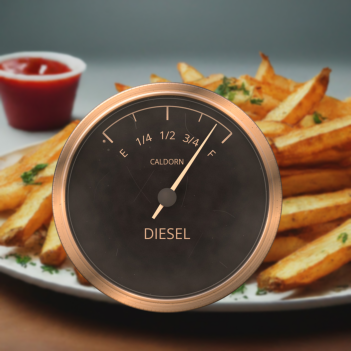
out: 0.875
